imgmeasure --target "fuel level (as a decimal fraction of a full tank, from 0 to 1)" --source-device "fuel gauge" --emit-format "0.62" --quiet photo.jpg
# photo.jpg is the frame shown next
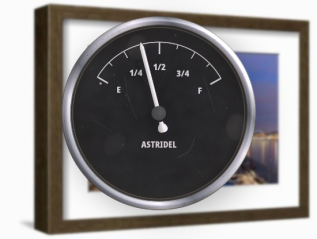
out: 0.375
